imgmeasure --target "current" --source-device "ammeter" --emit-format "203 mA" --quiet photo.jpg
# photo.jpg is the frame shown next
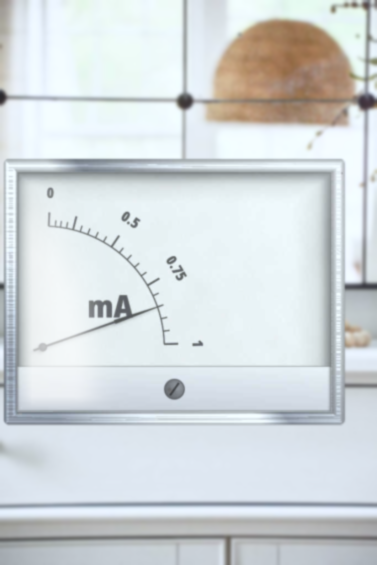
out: 0.85 mA
